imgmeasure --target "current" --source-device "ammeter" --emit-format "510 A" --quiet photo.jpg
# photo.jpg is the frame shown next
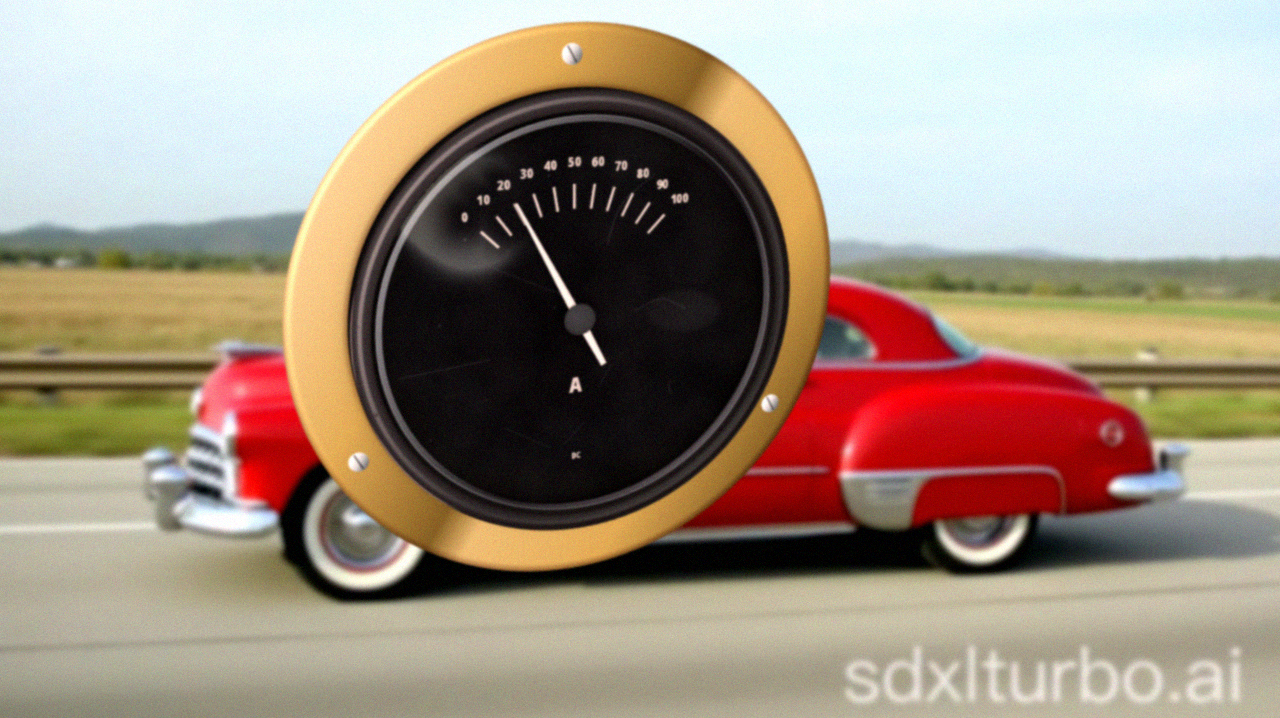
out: 20 A
